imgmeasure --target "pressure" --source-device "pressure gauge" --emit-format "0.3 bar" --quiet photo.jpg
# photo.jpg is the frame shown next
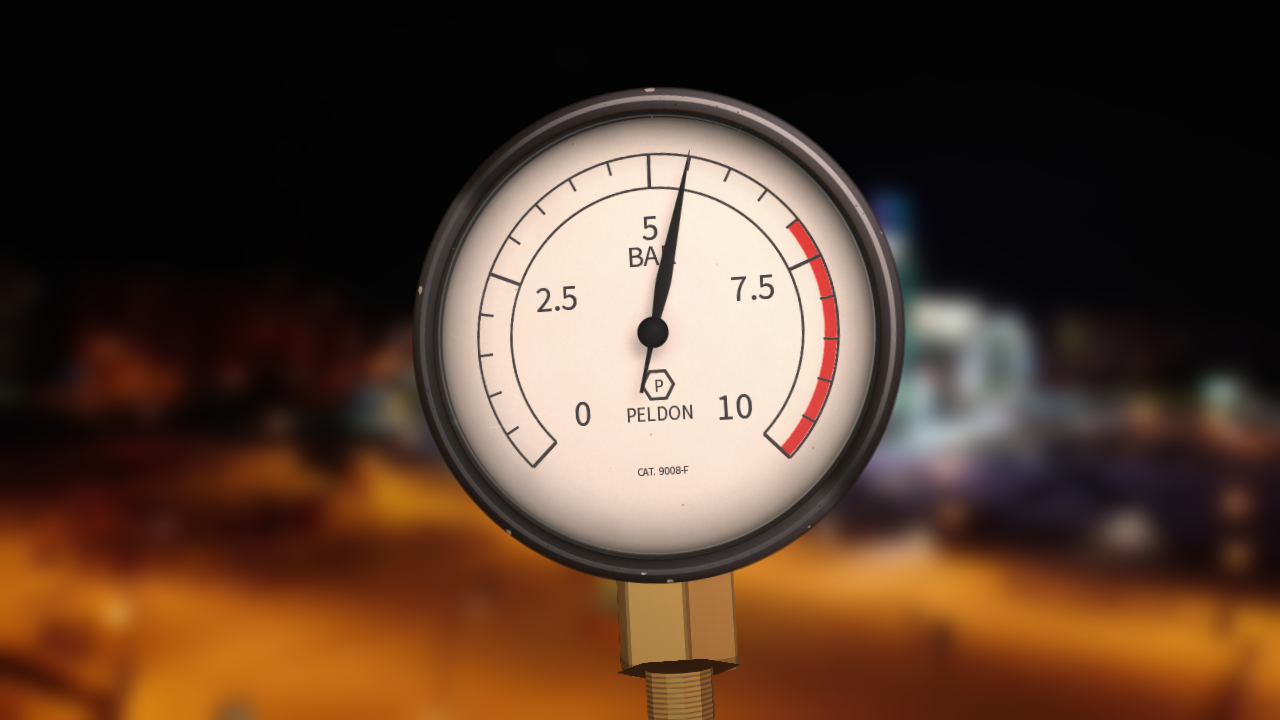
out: 5.5 bar
